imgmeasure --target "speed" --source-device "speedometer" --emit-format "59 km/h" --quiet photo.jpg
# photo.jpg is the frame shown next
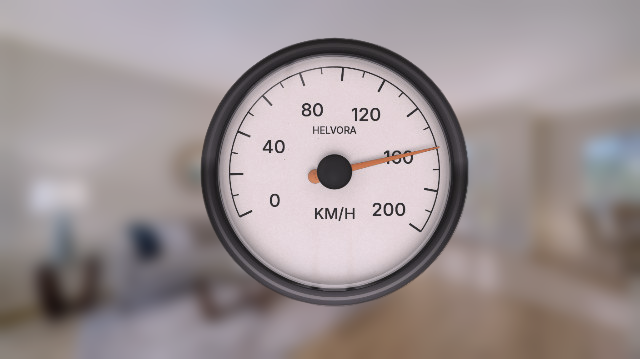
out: 160 km/h
